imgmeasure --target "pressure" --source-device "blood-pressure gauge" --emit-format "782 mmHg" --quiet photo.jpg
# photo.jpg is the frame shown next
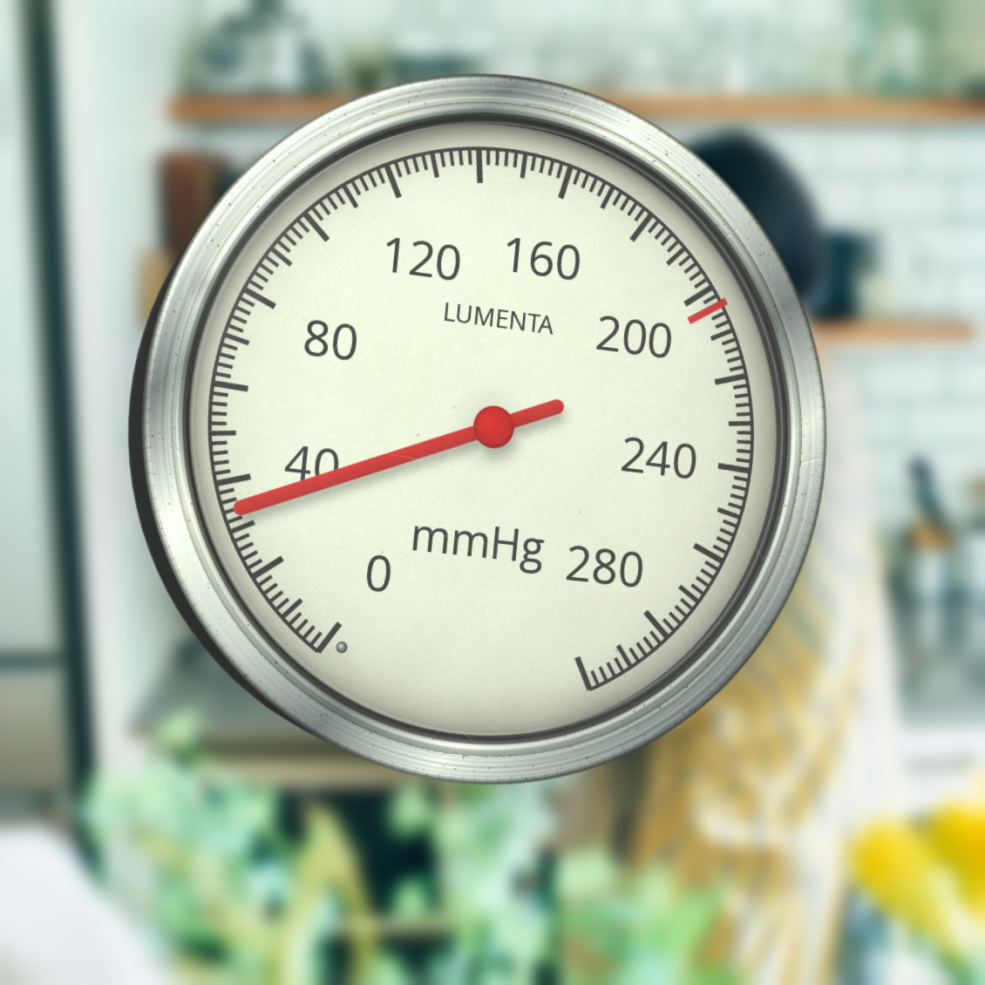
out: 34 mmHg
